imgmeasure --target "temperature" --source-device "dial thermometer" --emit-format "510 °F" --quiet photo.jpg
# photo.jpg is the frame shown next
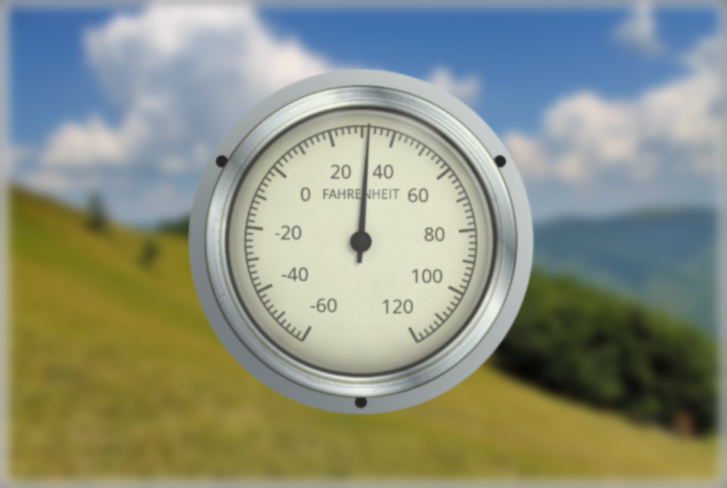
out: 32 °F
